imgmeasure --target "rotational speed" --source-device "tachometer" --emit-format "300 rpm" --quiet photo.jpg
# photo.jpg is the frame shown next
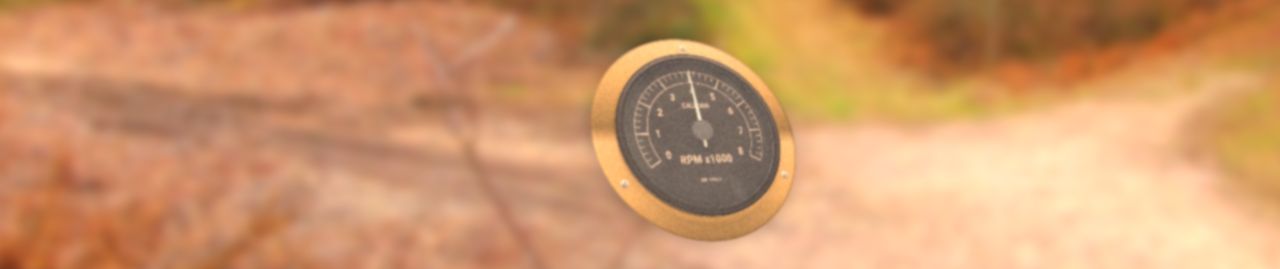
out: 4000 rpm
